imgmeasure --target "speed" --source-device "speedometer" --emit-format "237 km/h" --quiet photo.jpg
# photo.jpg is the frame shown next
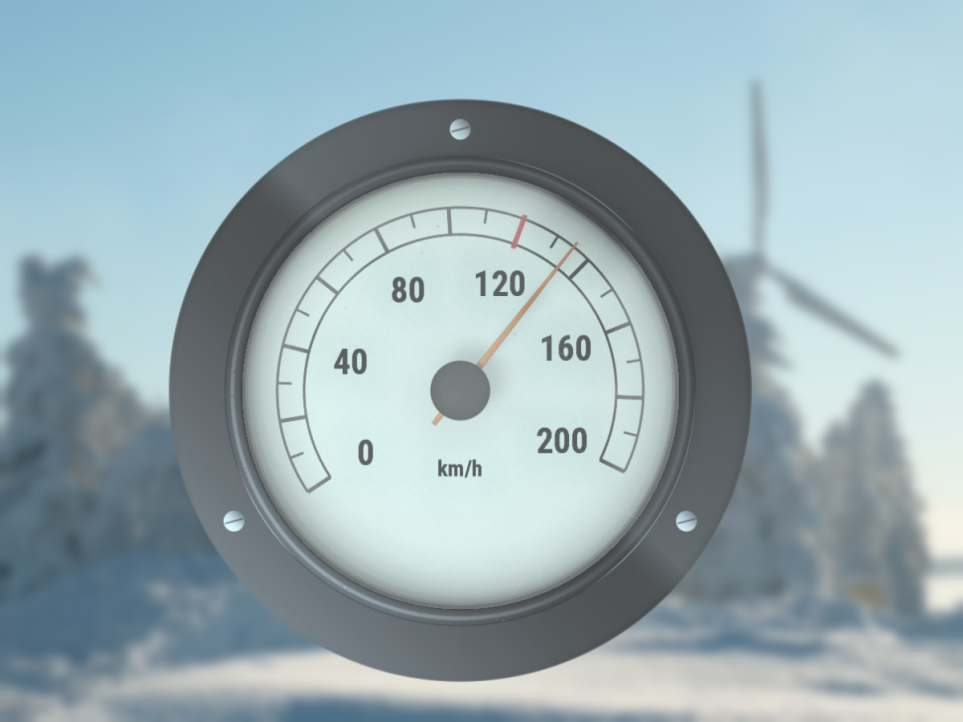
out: 135 km/h
